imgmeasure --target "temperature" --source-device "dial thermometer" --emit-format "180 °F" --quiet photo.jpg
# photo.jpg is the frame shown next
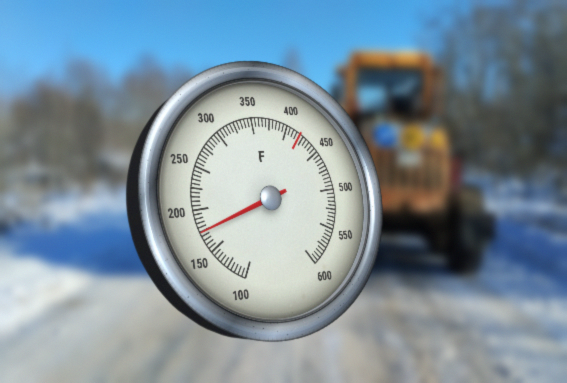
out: 175 °F
